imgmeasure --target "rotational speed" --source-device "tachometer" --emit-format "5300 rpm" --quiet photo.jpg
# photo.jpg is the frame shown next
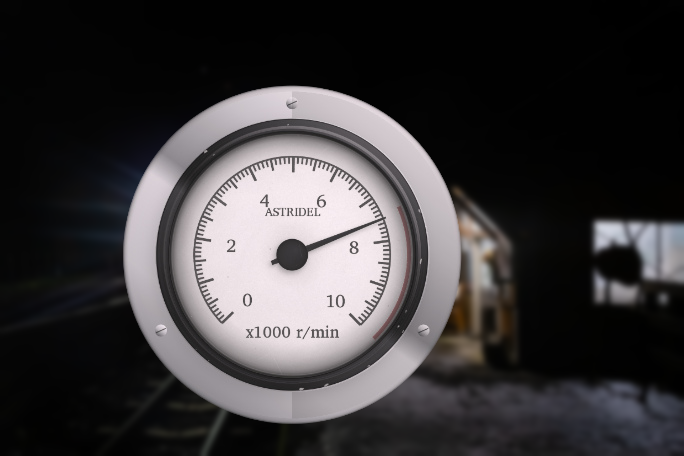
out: 7500 rpm
